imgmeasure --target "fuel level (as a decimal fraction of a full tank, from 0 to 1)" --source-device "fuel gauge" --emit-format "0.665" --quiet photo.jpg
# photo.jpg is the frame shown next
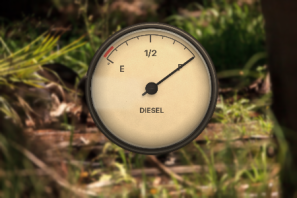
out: 1
